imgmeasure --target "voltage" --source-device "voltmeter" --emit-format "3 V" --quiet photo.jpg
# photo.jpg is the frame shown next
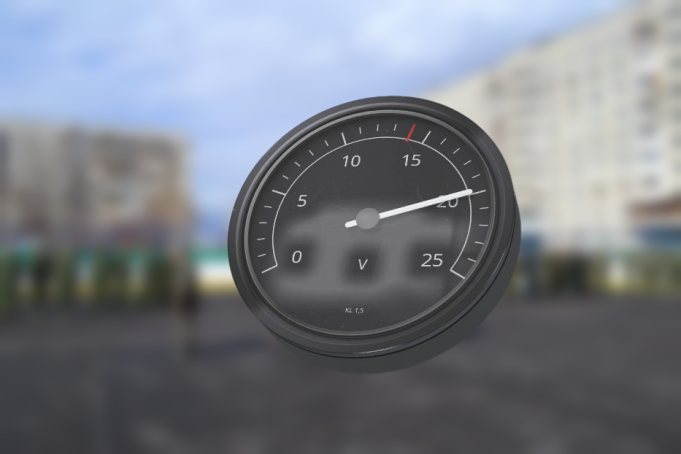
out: 20 V
